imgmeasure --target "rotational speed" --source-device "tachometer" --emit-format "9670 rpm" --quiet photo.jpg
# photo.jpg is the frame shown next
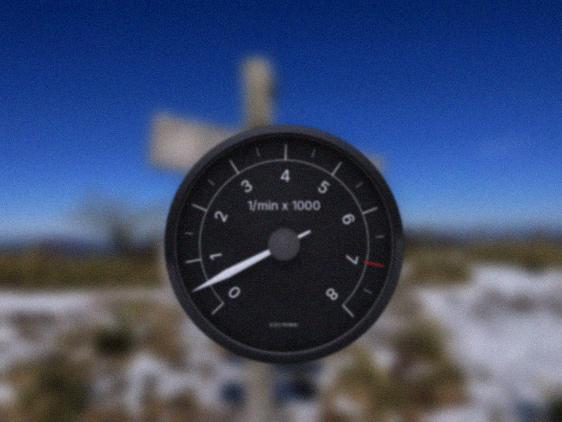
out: 500 rpm
